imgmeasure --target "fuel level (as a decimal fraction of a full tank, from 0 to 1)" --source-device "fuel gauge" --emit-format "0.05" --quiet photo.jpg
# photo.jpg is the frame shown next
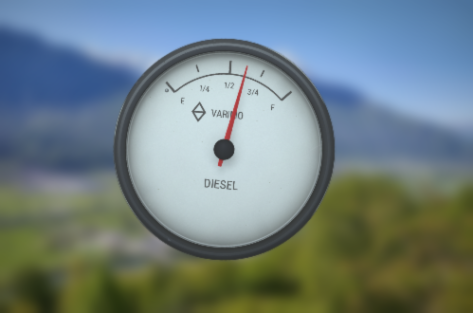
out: 0.625
